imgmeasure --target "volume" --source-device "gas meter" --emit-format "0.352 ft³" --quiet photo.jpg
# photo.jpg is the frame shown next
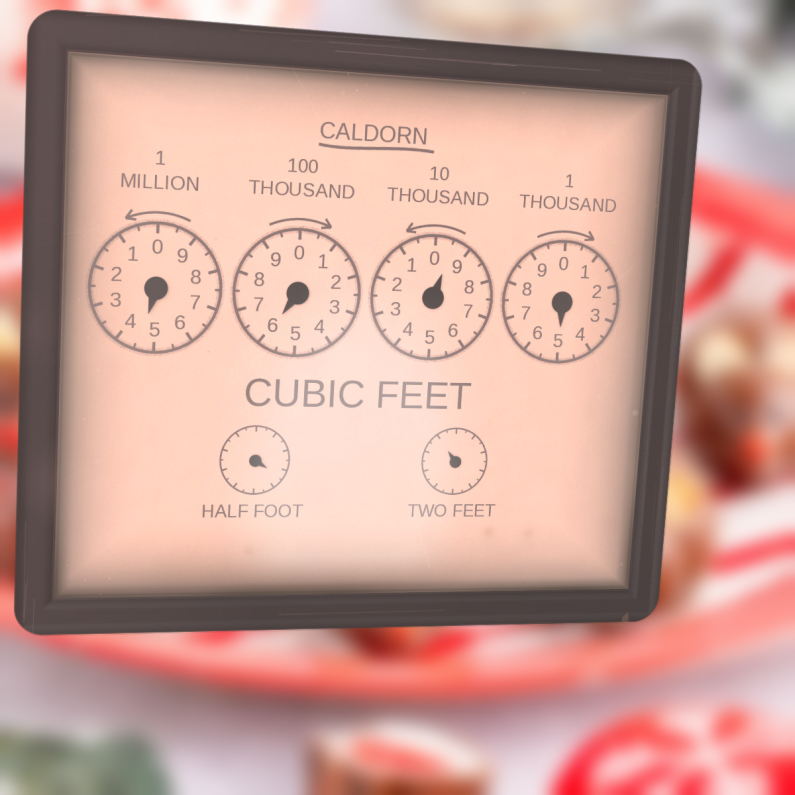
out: 459500 ft³
